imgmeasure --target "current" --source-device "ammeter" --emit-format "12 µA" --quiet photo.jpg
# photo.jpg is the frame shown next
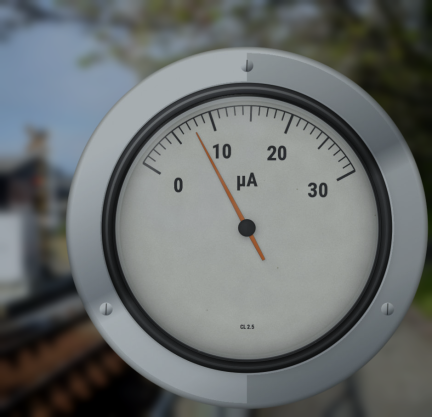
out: 7.5 µA
